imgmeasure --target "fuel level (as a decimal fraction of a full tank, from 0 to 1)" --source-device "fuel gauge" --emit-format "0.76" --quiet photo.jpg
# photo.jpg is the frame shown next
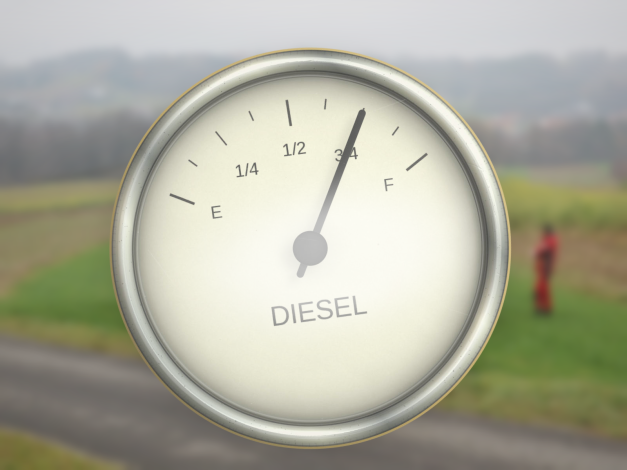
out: 0.75
